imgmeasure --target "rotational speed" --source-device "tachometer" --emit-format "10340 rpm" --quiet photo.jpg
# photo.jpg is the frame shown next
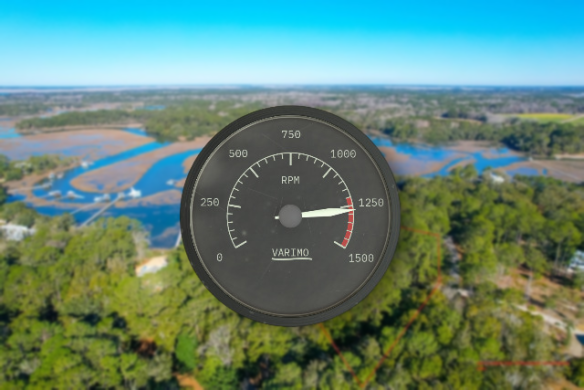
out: 1275 rpm
